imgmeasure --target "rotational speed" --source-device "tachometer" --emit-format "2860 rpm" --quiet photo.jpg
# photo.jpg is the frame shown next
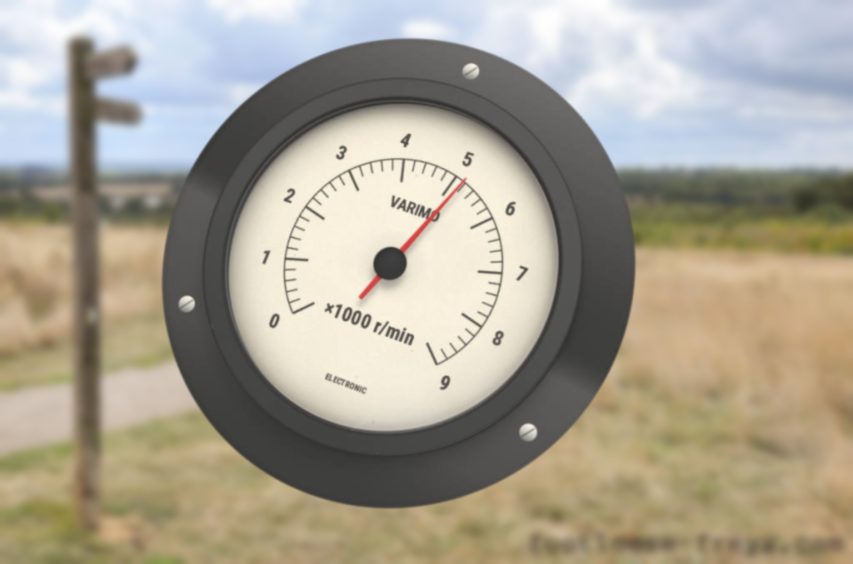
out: 5200 rpm
